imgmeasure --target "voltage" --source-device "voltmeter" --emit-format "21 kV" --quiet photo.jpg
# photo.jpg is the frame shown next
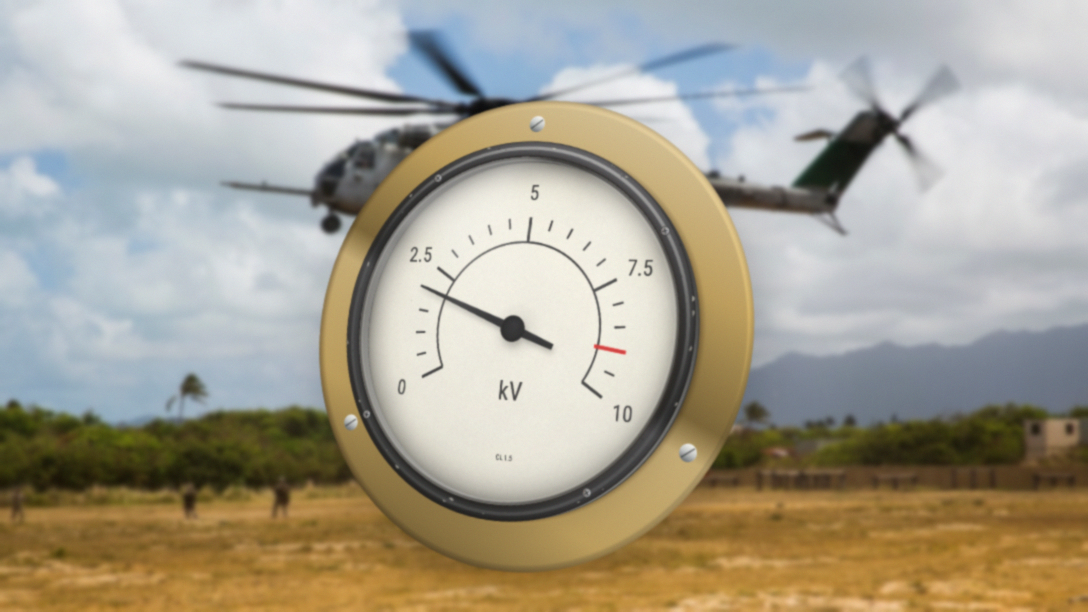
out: 2 kV
